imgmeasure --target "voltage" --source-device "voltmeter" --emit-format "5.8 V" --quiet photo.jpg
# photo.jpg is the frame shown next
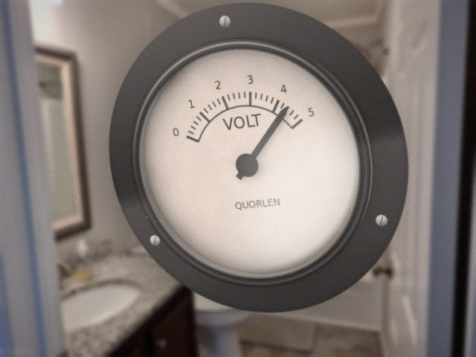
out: 4.4 V
